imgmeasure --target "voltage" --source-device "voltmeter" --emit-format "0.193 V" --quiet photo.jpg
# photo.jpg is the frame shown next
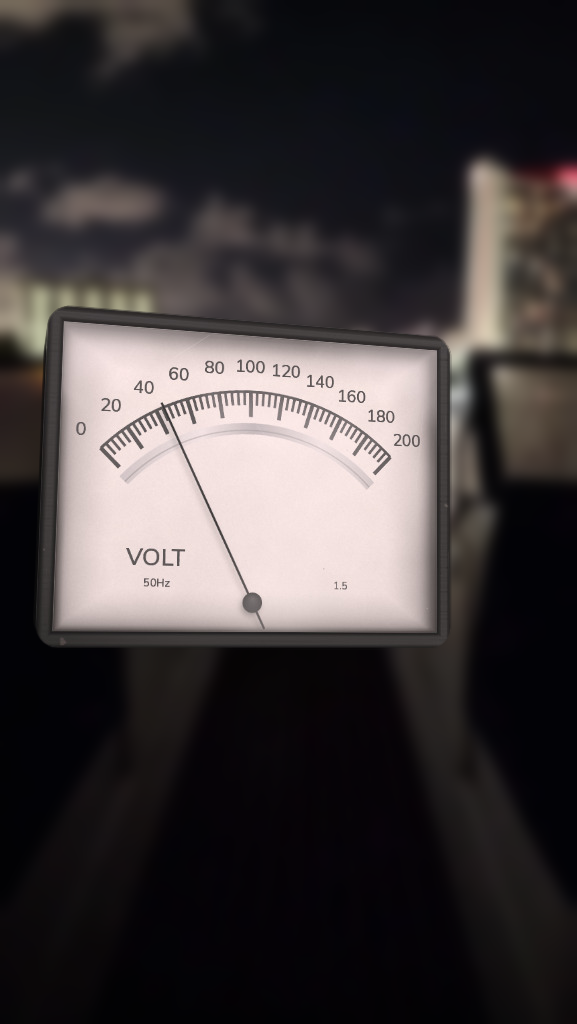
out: 44 V
